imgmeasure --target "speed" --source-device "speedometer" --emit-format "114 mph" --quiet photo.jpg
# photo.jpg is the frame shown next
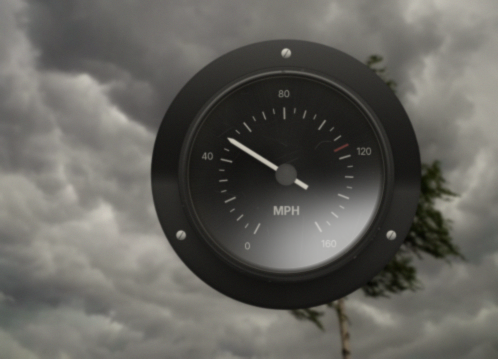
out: 50 mph
